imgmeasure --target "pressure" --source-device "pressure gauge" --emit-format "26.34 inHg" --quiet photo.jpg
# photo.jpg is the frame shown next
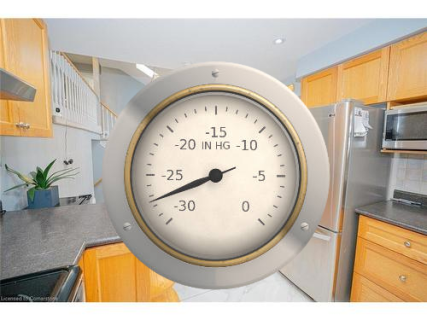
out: -27.5 inHg
